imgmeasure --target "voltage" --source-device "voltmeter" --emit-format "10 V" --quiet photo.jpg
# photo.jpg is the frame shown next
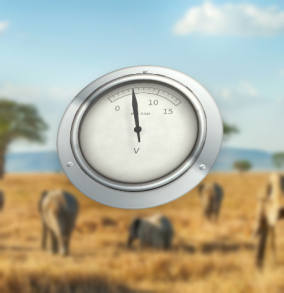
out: 5 V
